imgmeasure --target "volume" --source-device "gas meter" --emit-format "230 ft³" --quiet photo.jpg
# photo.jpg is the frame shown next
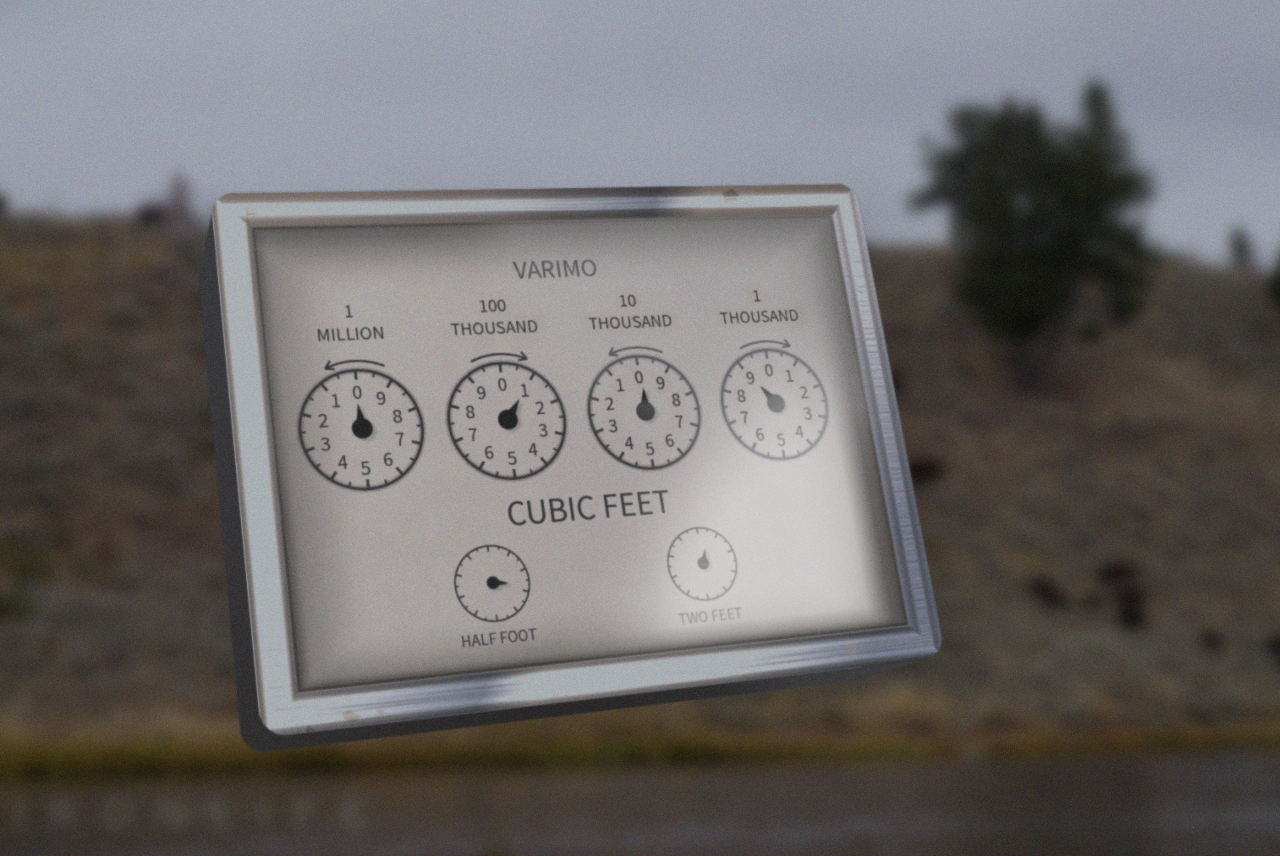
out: 9900 ft³
